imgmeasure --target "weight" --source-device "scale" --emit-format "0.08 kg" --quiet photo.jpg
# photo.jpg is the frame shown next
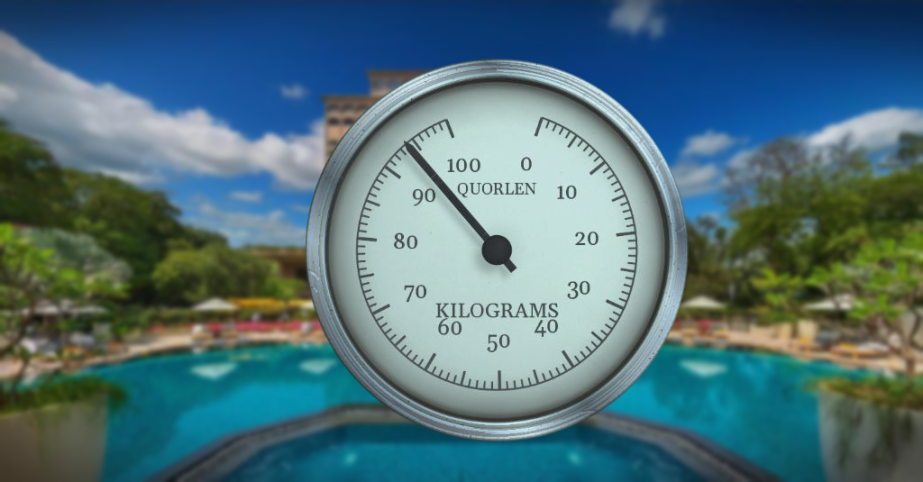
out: 94 kg
